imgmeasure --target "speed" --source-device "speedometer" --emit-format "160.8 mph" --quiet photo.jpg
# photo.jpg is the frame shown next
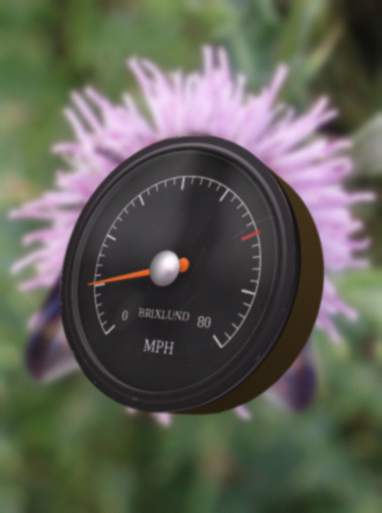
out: 10 mph
